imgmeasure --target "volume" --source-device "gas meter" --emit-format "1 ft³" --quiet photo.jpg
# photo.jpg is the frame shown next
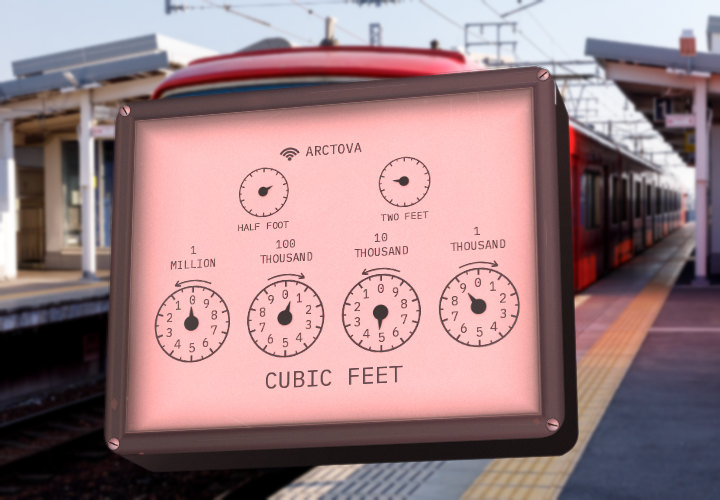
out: 4900 ft³
